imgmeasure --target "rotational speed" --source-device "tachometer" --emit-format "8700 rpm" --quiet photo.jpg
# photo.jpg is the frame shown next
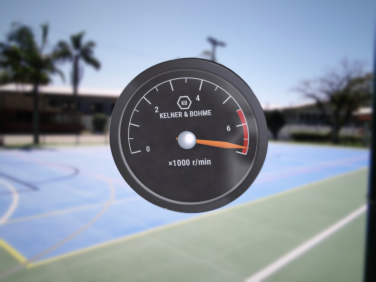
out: 6750 rpm
